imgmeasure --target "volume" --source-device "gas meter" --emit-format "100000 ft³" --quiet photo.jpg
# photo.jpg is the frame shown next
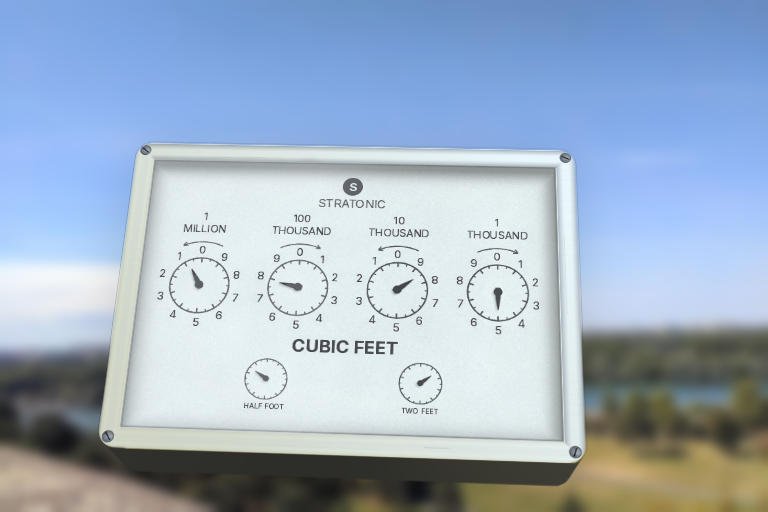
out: 78500 ft³
